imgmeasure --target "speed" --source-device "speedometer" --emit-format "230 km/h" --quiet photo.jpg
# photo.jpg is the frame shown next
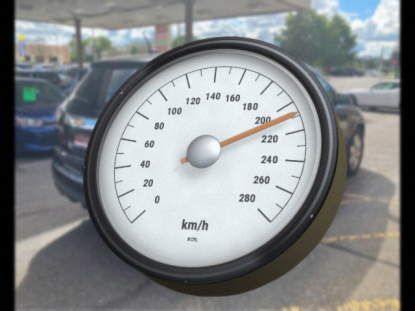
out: 210 km/h
